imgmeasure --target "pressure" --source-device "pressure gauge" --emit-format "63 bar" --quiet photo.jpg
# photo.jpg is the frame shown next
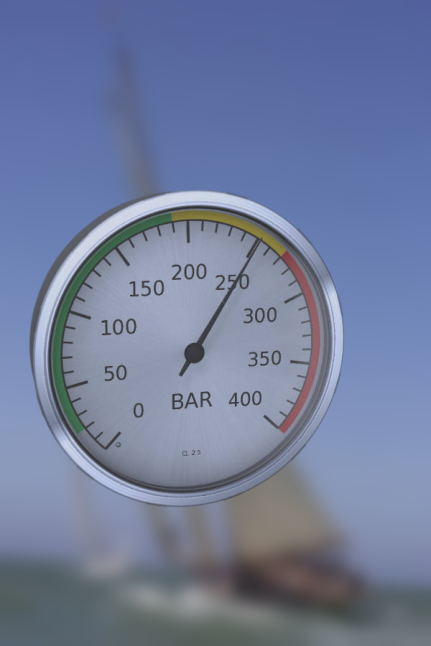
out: 250 bar
